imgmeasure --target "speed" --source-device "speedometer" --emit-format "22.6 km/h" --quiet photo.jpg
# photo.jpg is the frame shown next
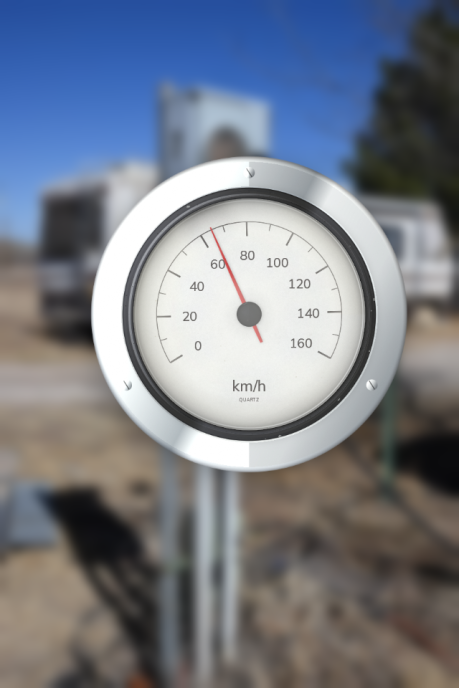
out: 65 km/h
